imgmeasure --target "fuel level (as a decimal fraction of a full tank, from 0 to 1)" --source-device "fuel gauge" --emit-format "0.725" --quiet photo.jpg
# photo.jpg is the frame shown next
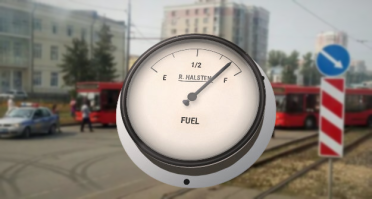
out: 0.875
